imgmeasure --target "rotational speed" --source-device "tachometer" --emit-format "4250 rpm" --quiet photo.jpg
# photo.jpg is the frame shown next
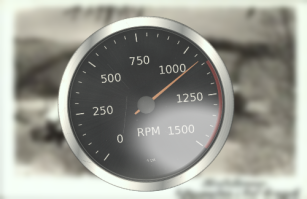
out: 1075 rpm
